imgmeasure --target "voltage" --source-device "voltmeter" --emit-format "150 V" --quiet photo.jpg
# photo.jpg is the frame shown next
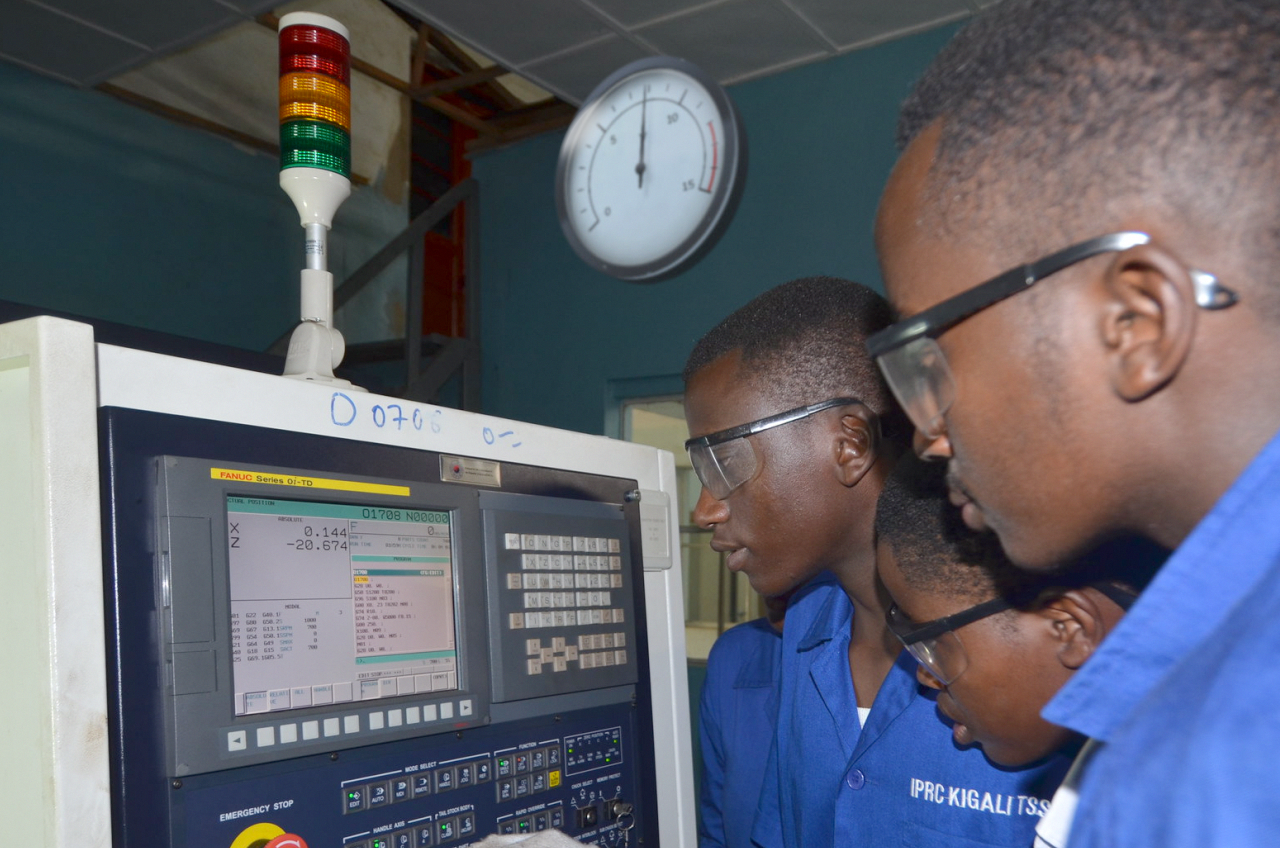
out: 8 V
